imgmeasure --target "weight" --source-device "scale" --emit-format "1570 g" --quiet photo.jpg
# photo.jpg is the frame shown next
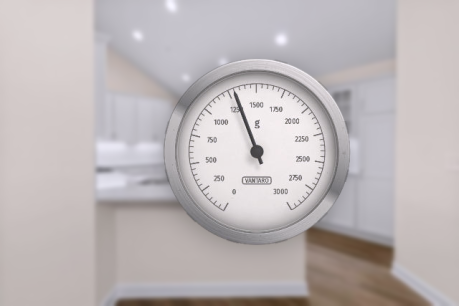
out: 1300 g
